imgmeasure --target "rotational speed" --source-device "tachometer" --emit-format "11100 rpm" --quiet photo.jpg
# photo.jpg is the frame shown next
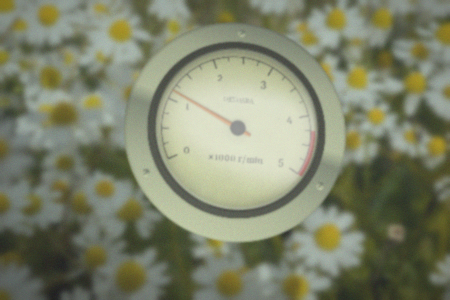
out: 1125 rpm
